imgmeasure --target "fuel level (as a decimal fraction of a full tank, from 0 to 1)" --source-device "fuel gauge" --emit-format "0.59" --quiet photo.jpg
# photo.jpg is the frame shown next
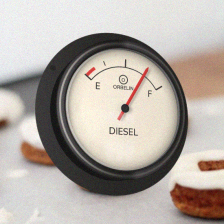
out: 0.75
